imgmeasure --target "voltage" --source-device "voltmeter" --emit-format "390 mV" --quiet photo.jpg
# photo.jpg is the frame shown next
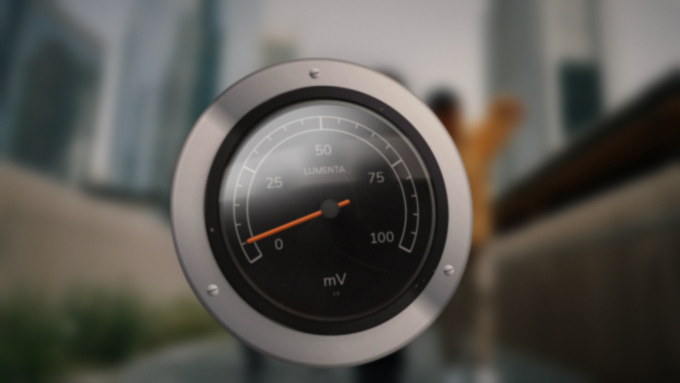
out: 5 mV
